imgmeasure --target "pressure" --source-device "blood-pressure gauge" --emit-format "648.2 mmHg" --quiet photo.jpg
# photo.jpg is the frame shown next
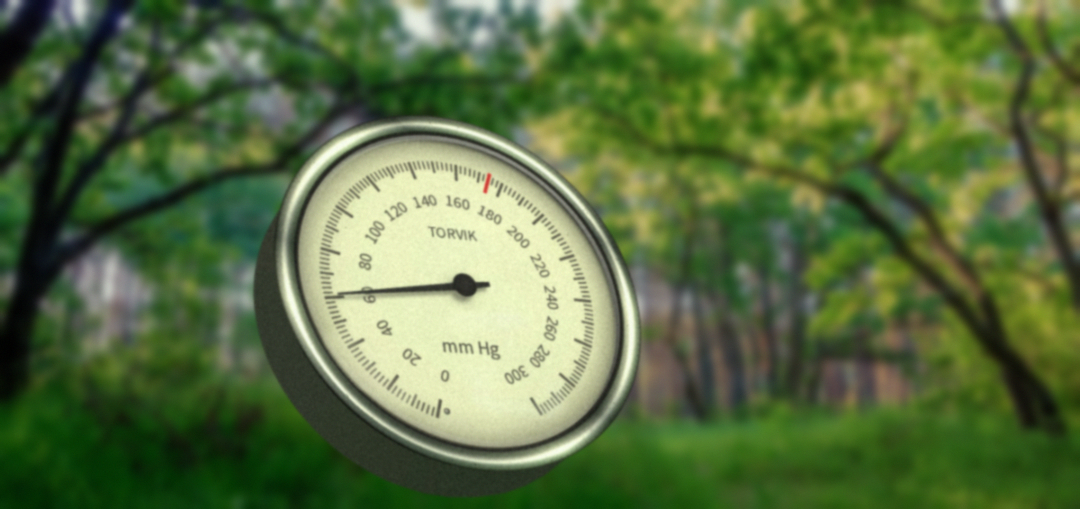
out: 60 mmHg
